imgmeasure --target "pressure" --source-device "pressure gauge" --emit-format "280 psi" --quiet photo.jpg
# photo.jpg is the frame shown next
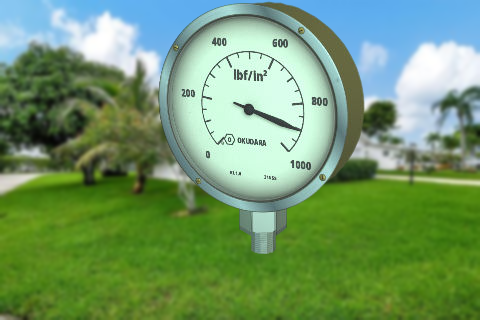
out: 900 psi
